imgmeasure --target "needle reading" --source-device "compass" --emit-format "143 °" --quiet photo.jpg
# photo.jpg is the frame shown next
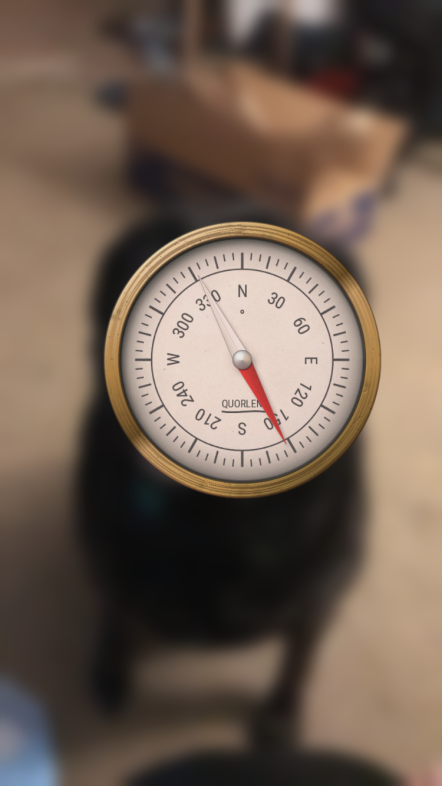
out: 152.5 °
